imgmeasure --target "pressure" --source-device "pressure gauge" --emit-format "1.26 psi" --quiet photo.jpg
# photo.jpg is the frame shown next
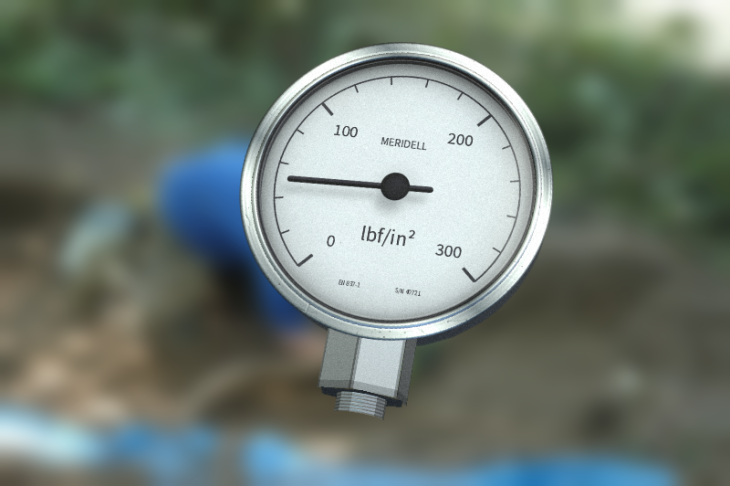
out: 50 psi
